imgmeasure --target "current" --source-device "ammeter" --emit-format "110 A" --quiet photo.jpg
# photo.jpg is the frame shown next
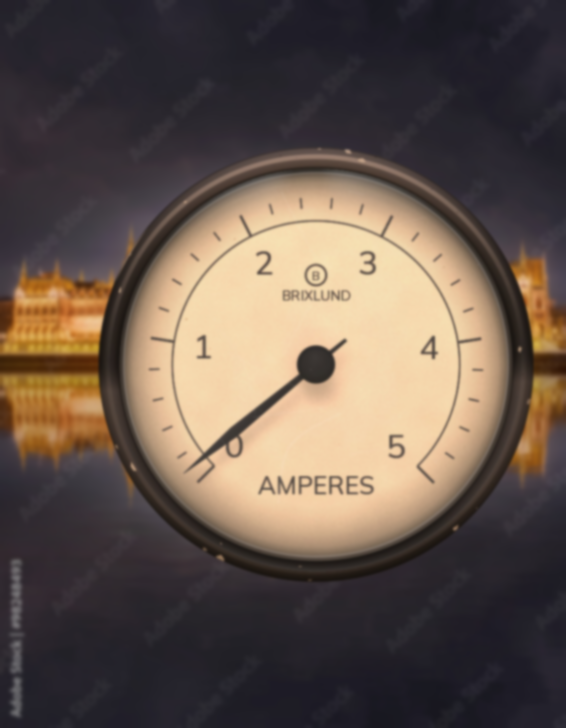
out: 0.1 A
